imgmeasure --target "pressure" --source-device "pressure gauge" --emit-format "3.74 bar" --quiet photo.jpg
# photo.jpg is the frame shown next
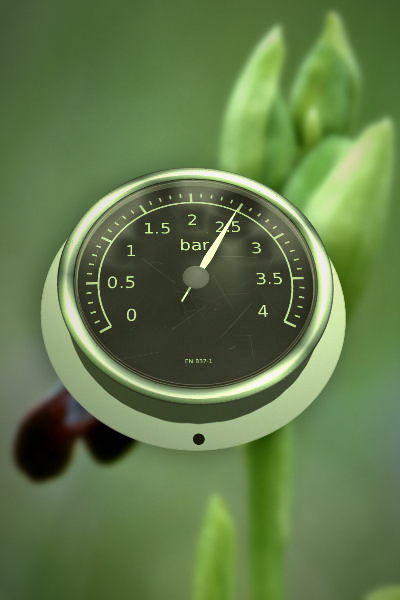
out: 2.5 bar
